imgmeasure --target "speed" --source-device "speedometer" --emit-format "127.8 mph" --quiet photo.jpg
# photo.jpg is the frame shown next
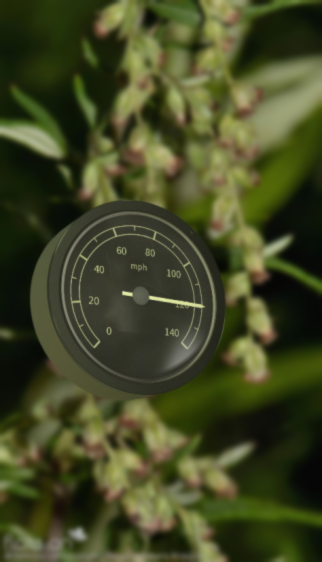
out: 120 mph
